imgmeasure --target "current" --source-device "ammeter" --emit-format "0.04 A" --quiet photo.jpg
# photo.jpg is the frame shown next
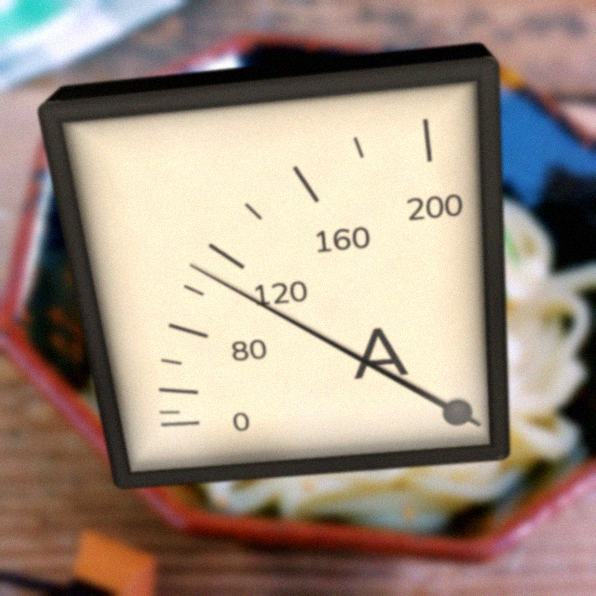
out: 110 A
